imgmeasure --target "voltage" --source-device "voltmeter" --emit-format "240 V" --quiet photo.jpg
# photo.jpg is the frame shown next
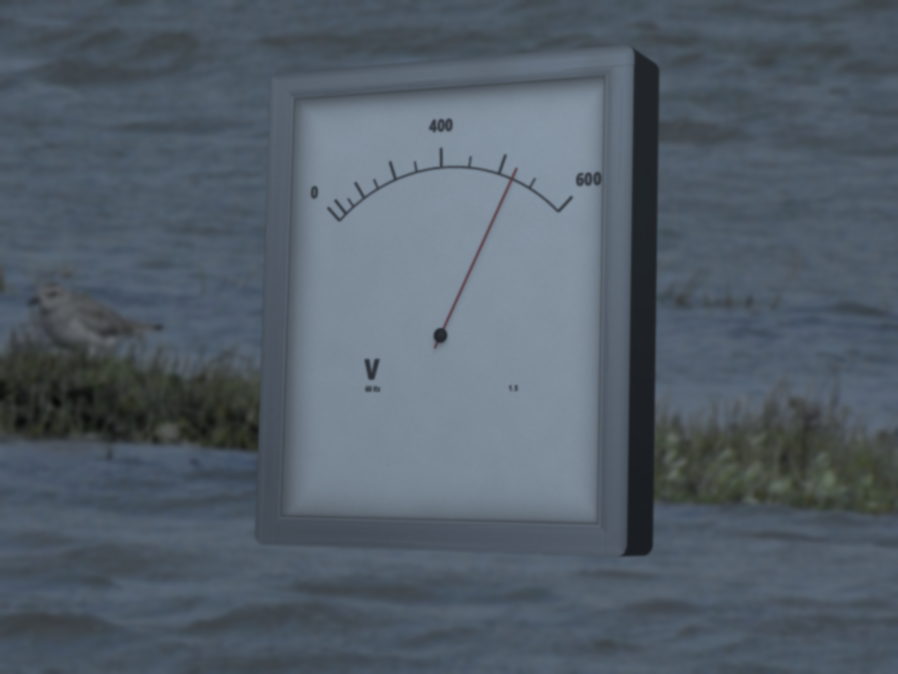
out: 525 V
